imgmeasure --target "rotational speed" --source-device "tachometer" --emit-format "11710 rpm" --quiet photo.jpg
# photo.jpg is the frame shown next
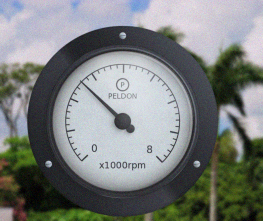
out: 2600 rpm
